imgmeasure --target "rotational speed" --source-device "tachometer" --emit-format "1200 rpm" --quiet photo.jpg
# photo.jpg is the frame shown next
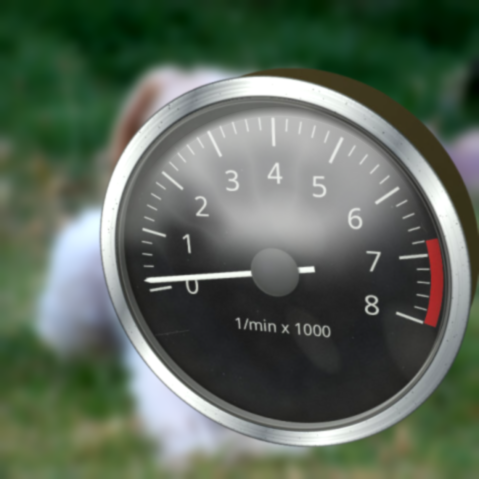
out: 200 rpm
